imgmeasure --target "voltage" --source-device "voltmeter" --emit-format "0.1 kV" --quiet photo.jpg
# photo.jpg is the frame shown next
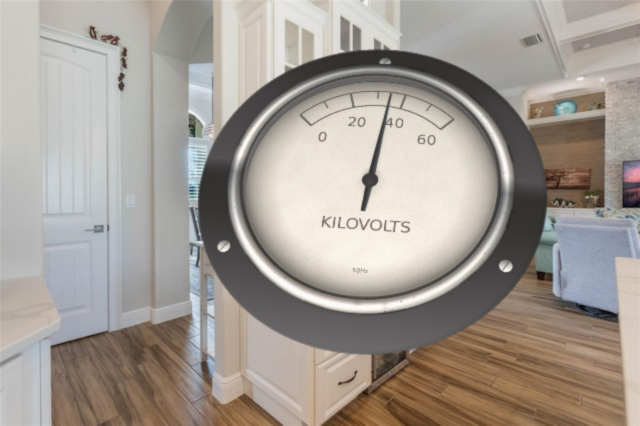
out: 35 kV
